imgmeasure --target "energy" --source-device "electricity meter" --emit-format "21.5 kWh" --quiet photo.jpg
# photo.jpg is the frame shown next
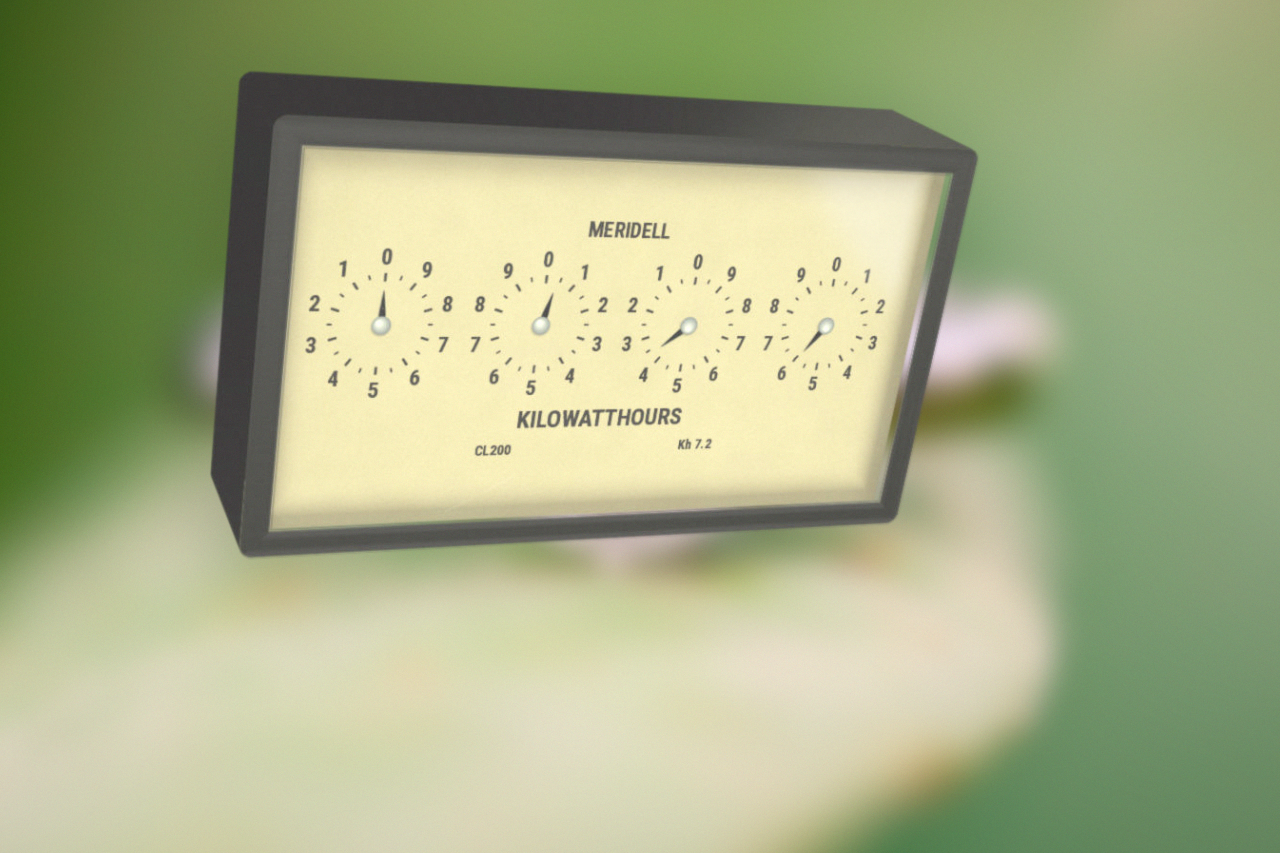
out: 36 kWh
